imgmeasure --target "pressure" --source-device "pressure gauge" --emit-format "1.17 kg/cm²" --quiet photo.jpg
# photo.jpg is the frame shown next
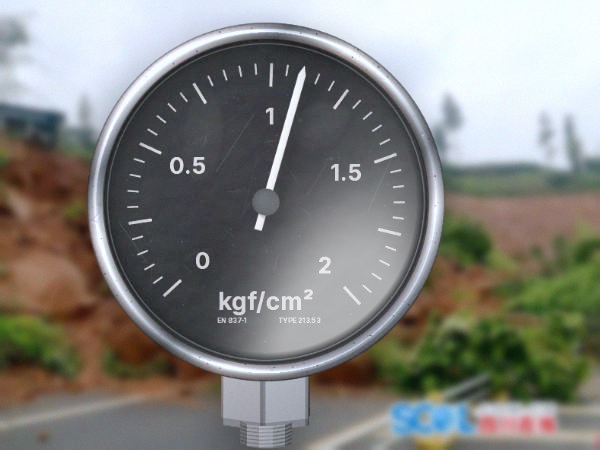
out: 1.1 kg/cm²
